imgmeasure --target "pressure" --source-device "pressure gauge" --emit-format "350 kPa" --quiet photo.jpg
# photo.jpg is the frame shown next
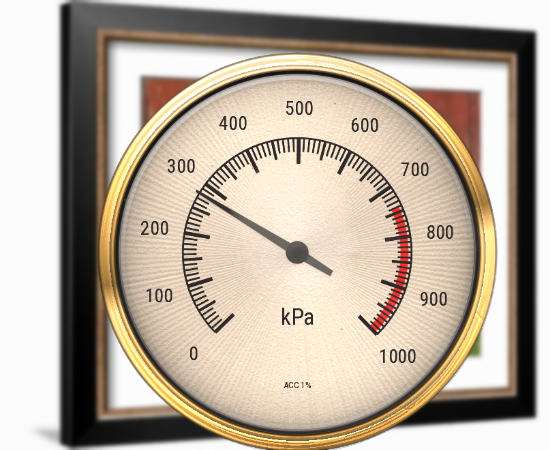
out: 280 kPa
